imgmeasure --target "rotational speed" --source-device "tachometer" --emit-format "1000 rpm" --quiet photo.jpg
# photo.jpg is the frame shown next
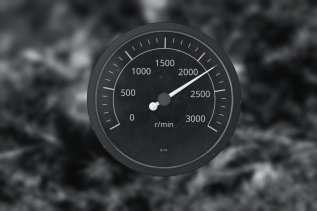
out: 2200 rpm
